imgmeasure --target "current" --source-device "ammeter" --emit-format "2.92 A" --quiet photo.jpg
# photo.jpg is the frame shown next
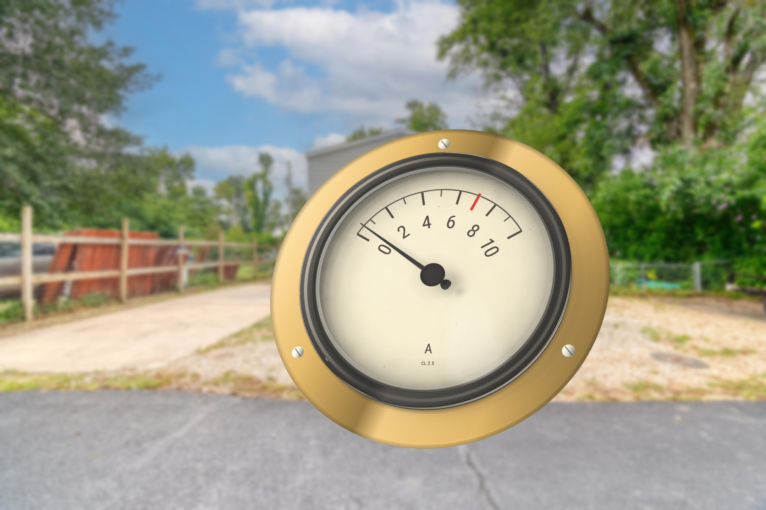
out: 0.5 A
